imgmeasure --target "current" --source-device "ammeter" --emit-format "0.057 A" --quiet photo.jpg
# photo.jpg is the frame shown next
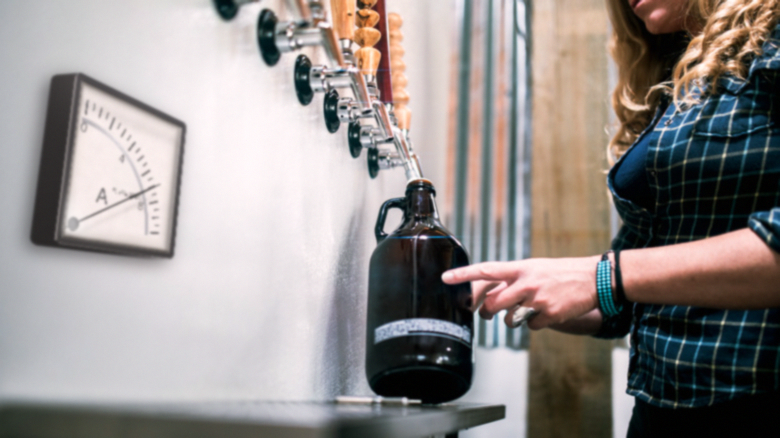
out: 7 A
